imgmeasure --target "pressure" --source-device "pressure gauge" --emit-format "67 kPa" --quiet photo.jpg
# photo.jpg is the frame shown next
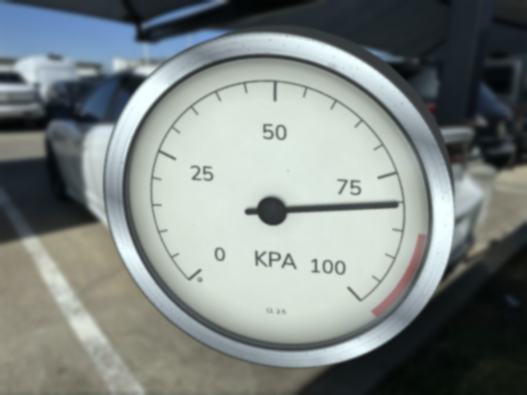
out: 80 kPa
